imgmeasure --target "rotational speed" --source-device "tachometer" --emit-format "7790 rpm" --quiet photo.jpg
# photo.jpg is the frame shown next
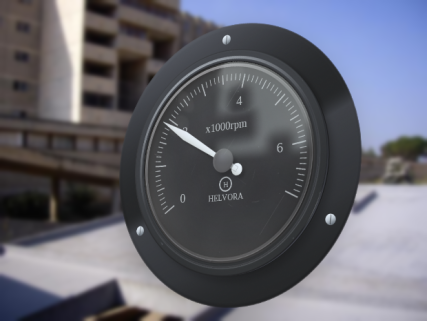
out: 1900 rpm
